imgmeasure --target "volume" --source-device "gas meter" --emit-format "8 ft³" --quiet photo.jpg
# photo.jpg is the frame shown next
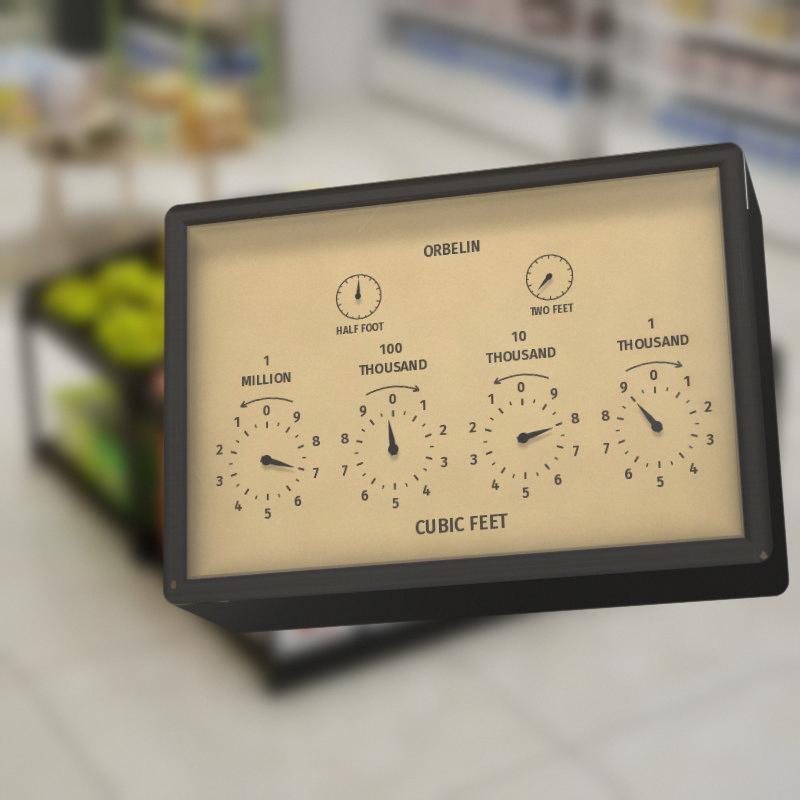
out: 697900 ft³
